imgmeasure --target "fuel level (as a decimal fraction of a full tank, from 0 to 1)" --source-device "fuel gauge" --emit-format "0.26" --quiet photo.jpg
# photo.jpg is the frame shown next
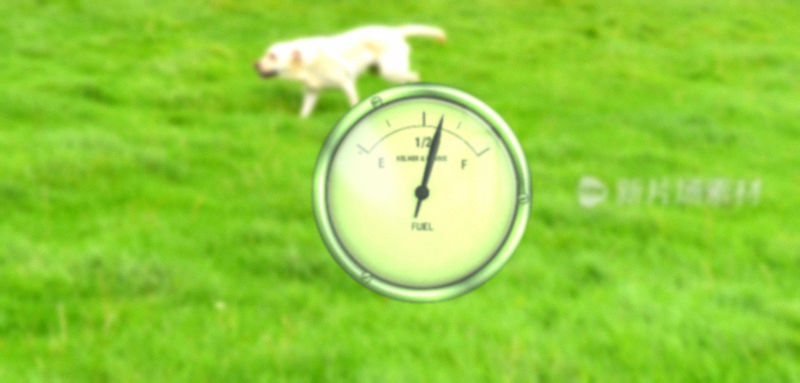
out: 0.625
